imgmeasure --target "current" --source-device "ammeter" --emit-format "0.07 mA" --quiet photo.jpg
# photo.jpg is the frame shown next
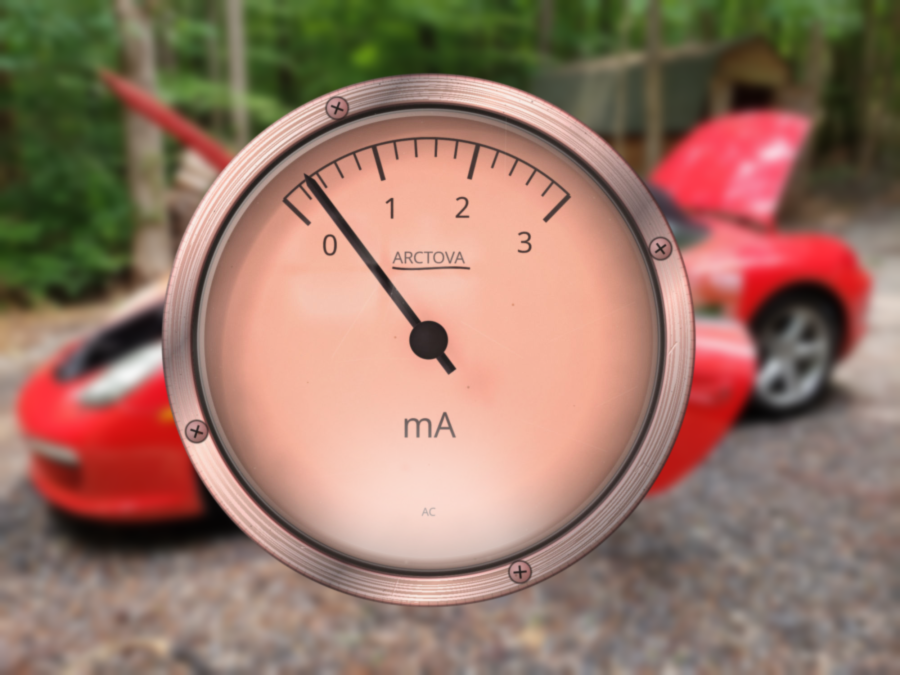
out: 0.3 mA
